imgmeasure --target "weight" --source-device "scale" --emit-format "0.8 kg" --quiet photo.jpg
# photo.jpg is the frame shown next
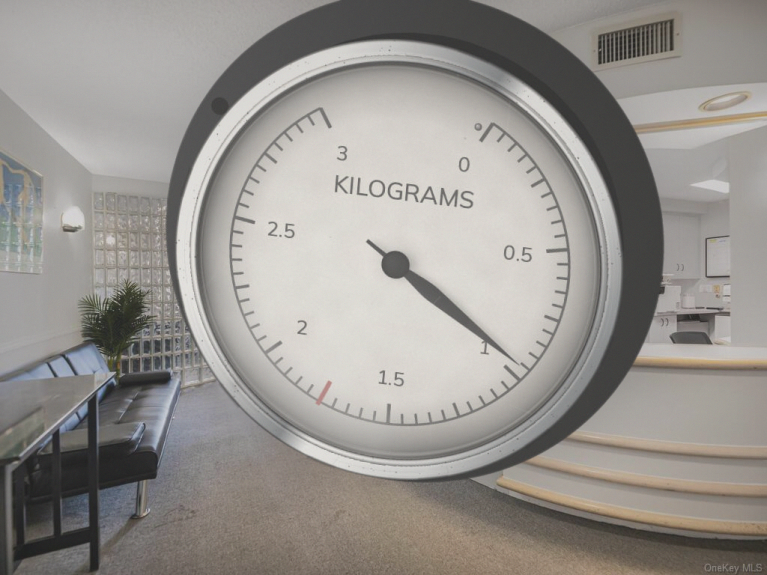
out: 0.95 kg
